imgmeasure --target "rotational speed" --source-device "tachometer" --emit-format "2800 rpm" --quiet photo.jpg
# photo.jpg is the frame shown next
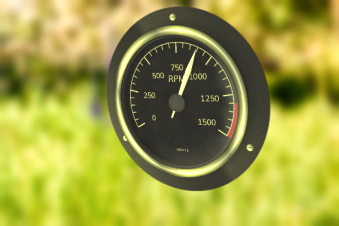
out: 900 rpm
